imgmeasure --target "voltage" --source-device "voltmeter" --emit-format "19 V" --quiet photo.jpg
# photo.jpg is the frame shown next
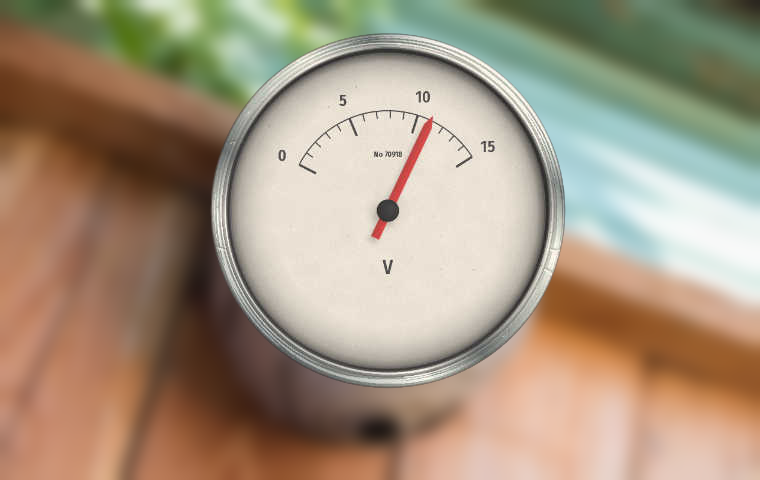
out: 11 V
